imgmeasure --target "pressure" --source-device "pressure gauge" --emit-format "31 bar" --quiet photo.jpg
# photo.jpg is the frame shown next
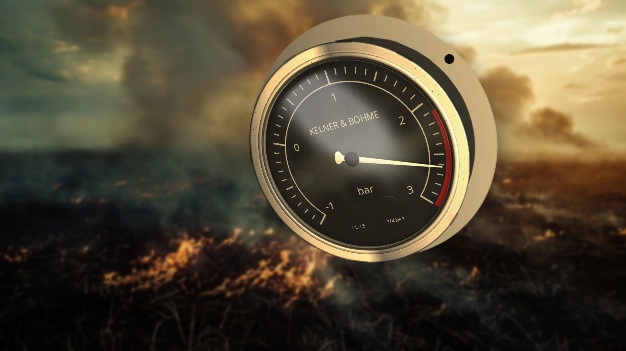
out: 2.6 bar
